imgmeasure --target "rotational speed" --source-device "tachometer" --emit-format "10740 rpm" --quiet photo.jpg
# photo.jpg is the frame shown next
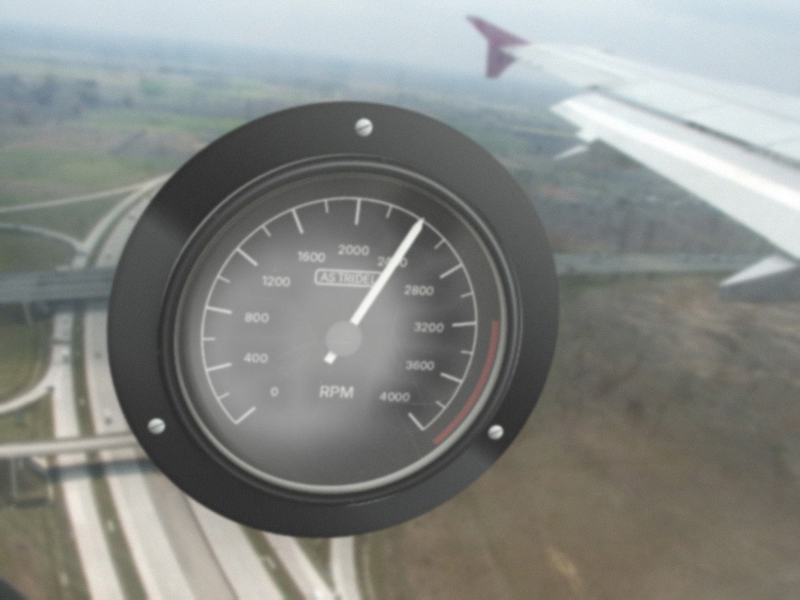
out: 2400 rpm
